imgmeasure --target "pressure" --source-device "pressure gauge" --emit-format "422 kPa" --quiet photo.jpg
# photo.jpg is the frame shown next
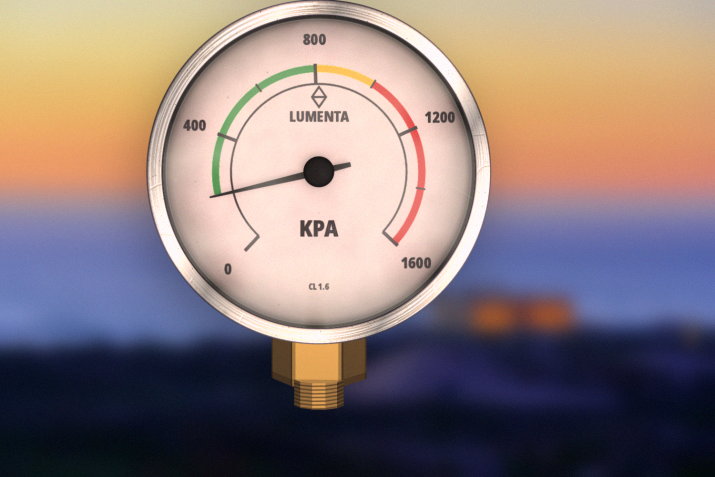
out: 200 kPa
